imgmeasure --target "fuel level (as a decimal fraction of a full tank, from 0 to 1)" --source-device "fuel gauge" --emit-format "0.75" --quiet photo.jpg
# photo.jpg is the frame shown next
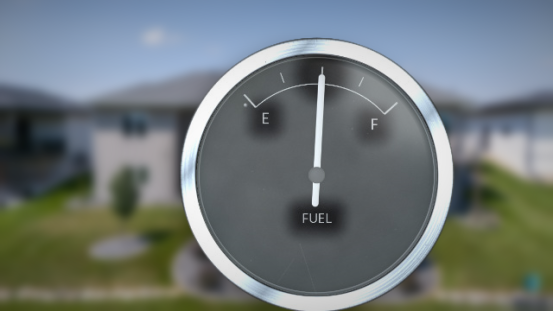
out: 0.5
